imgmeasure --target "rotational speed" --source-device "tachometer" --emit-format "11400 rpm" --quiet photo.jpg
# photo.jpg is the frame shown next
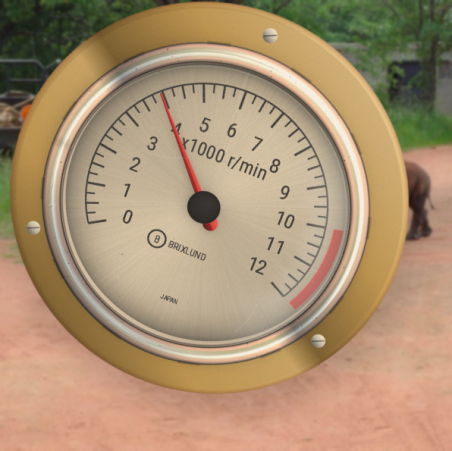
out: 4000 rpm
